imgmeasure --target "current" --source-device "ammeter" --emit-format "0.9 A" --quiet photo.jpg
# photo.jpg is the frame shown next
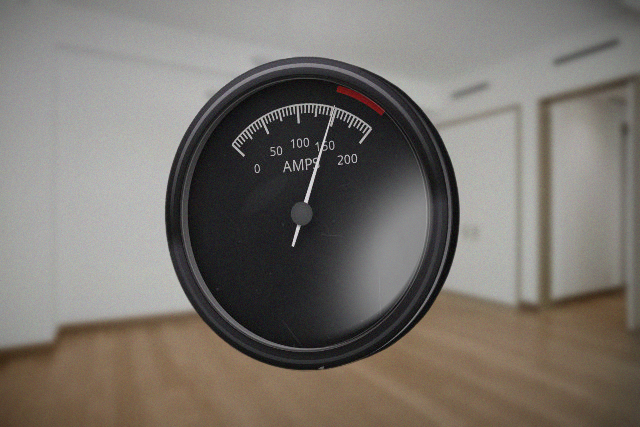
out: 150 A
